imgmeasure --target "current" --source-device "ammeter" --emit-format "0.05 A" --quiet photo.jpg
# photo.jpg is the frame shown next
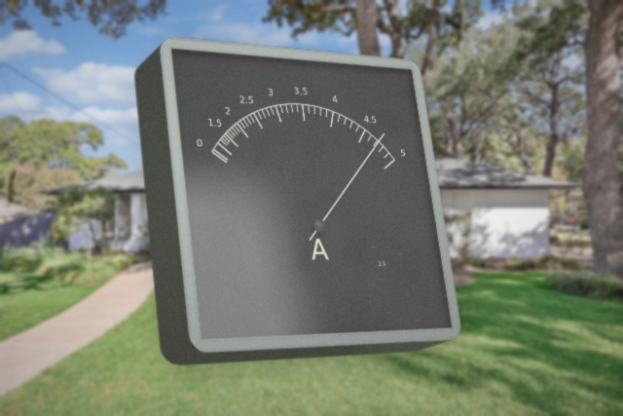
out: 4.7 A
